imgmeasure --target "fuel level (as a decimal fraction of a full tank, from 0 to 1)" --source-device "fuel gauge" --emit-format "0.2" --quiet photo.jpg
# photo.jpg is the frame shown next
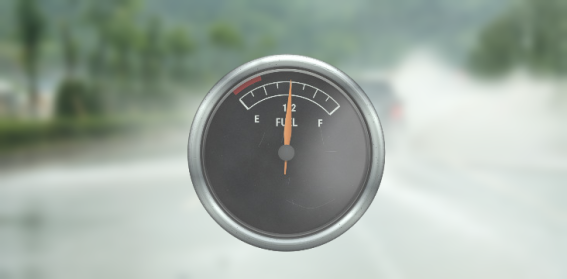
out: 0.5
